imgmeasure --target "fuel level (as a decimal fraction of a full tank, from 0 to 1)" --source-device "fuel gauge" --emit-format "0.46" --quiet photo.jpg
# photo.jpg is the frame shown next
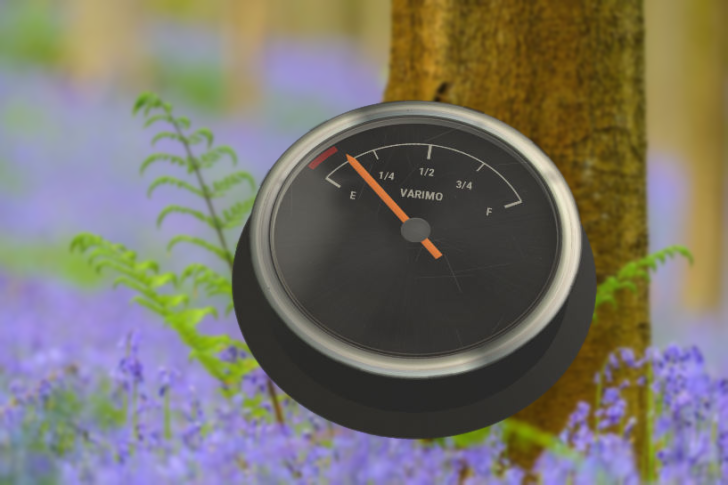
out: 0.125
